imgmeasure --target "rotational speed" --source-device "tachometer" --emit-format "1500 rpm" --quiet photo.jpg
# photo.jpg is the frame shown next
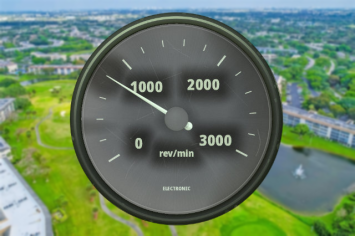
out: 800 rpm
